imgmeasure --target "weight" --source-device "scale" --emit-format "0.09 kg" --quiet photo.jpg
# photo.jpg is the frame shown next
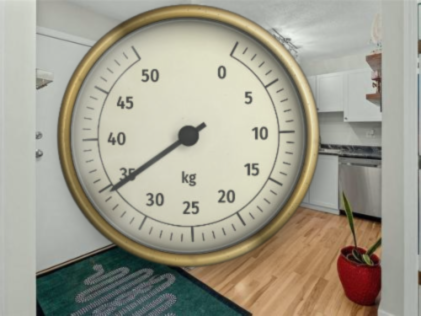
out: 34.5 kg
